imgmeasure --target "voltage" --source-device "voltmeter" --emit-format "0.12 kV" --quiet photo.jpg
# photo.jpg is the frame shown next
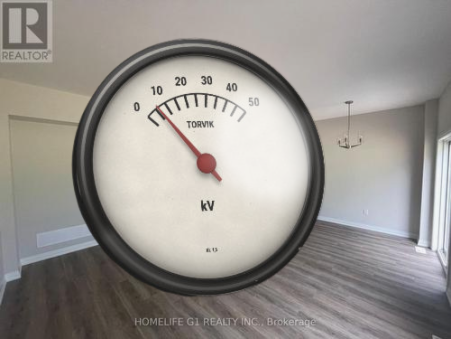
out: 5 kV
